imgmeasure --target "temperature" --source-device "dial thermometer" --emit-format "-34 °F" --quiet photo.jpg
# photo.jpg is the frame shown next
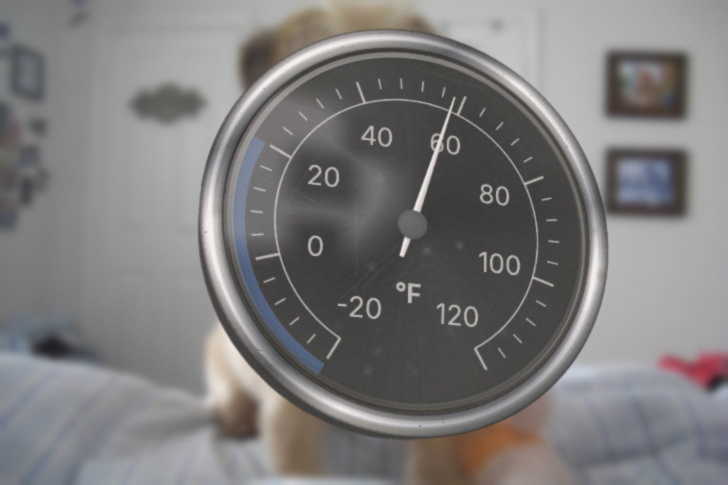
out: 58 °F
